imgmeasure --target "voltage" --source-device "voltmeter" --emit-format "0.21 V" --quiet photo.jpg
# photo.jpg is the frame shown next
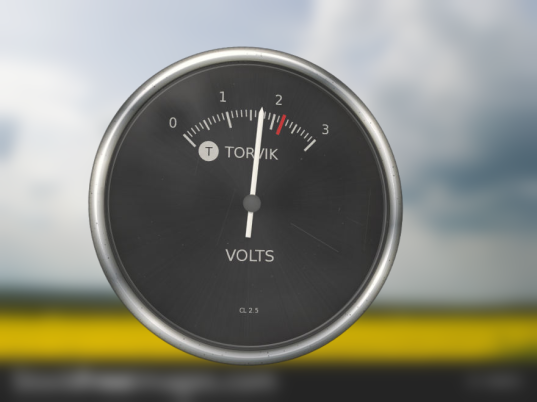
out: 1.7 V
